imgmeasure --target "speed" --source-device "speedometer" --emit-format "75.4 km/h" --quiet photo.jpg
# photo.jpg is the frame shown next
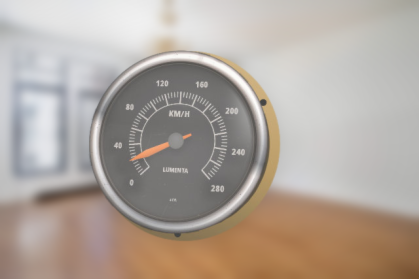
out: 20 km/h
